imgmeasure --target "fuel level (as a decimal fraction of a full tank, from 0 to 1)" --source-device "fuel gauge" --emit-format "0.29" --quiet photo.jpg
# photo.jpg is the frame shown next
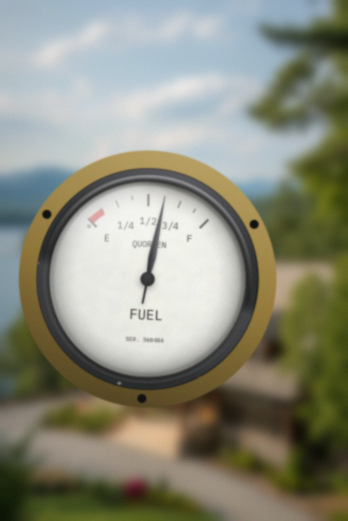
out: 0.625
